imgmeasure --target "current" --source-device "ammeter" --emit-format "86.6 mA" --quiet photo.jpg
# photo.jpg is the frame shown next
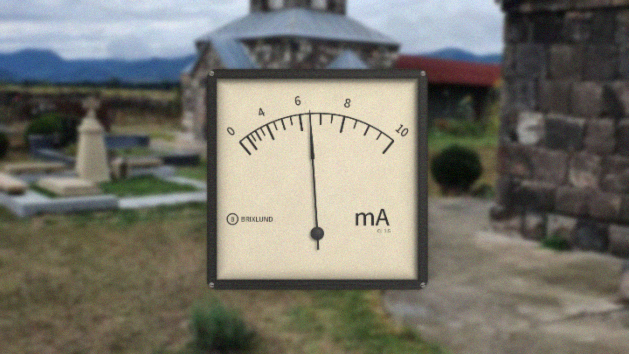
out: 6.5 mA
